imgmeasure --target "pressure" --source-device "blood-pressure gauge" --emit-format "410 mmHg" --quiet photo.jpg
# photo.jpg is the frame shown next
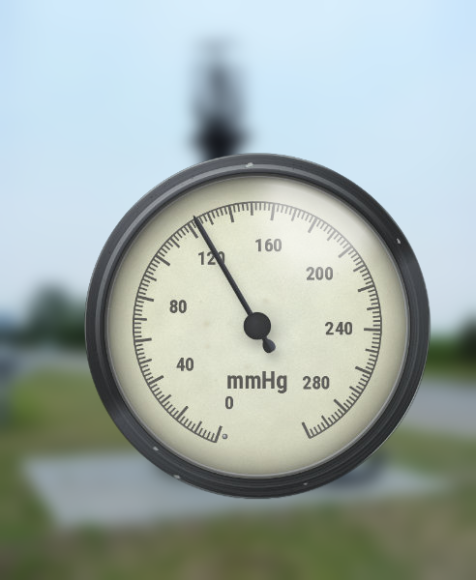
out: 124 mmHg
